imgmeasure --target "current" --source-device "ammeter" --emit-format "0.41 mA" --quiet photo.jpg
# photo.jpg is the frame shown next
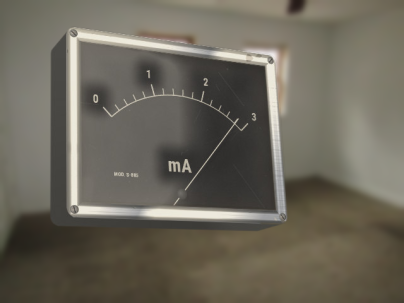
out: 2.8 mA
